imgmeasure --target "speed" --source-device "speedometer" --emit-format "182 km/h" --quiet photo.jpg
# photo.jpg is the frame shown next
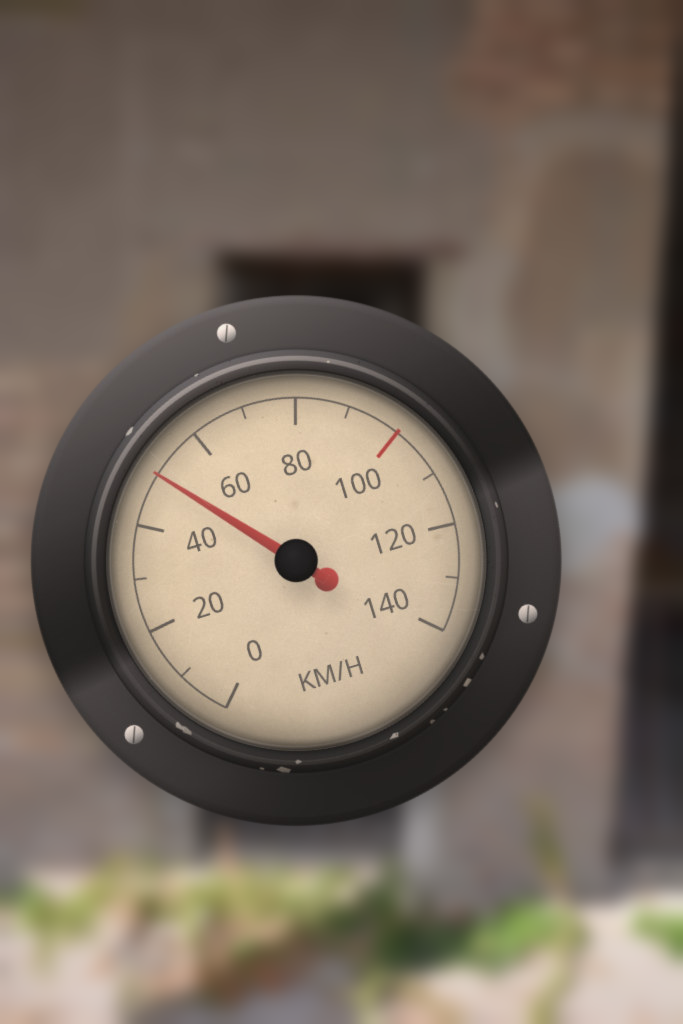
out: 50 km/h
